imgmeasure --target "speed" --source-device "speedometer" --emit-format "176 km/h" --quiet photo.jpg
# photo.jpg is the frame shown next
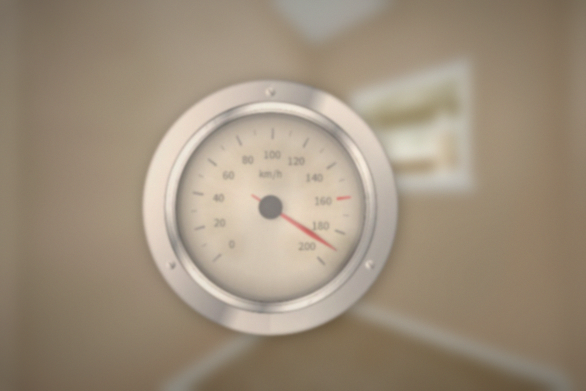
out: 190 km/h
